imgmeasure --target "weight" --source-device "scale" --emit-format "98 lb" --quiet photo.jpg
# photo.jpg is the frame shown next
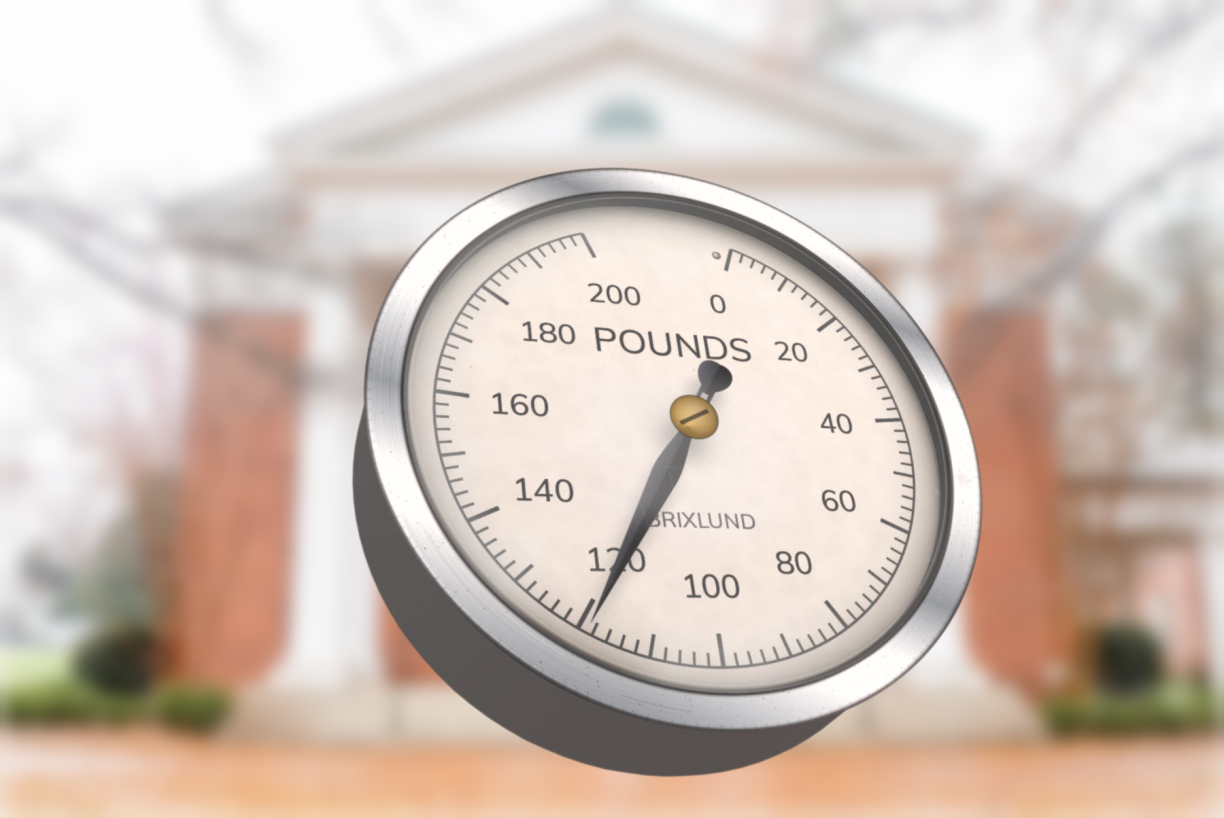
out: 119 lb
